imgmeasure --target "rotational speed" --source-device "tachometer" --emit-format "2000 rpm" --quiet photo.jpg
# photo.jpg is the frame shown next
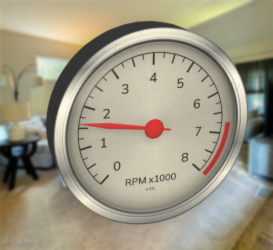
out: 1625 rpm
